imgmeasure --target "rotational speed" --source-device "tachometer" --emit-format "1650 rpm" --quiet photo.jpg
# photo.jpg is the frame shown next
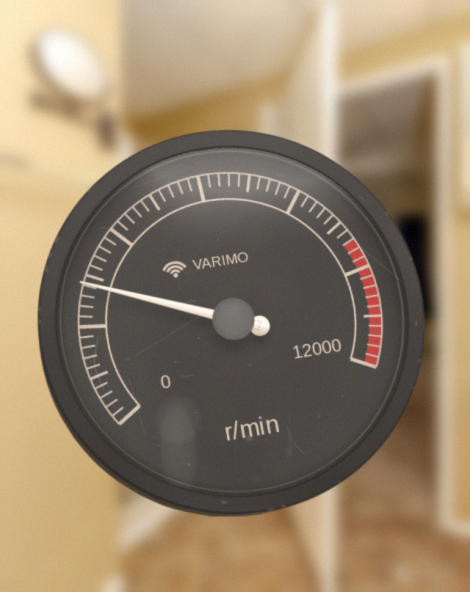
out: 2800 rpm
